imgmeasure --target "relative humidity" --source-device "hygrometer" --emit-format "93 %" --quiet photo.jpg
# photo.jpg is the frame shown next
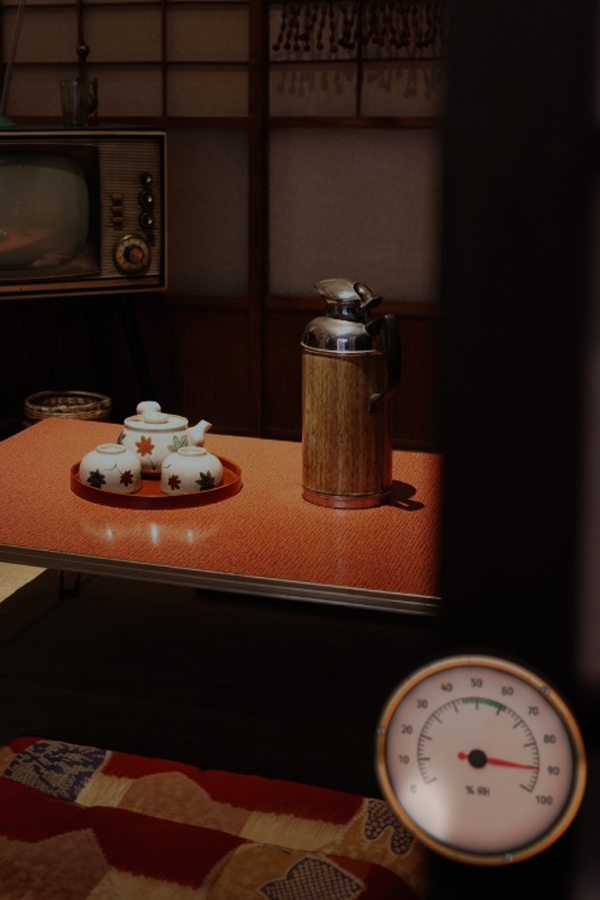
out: 90 %
